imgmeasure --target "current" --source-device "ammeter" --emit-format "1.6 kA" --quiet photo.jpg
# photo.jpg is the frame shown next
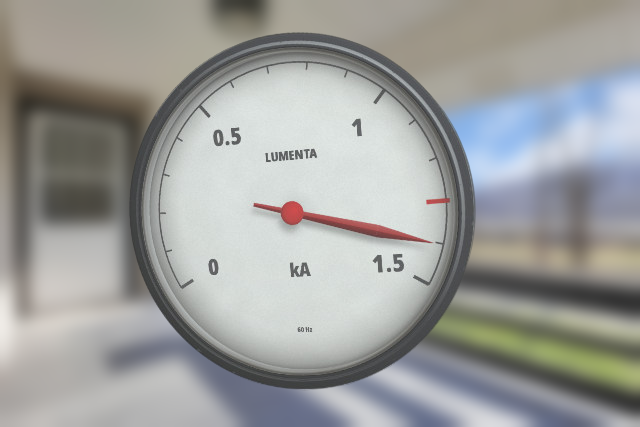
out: 1.4 kA
